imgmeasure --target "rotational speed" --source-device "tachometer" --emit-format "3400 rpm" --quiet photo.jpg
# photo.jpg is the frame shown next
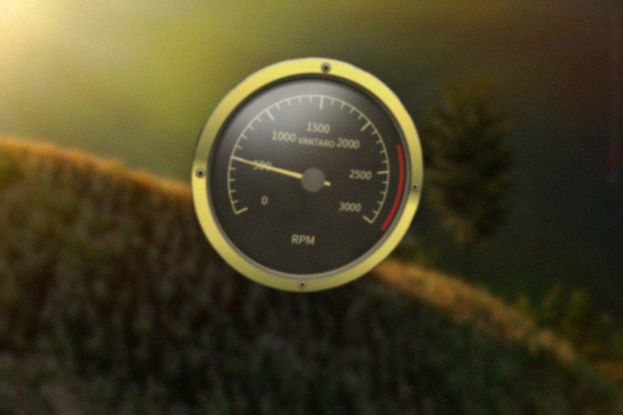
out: 500 rpm
